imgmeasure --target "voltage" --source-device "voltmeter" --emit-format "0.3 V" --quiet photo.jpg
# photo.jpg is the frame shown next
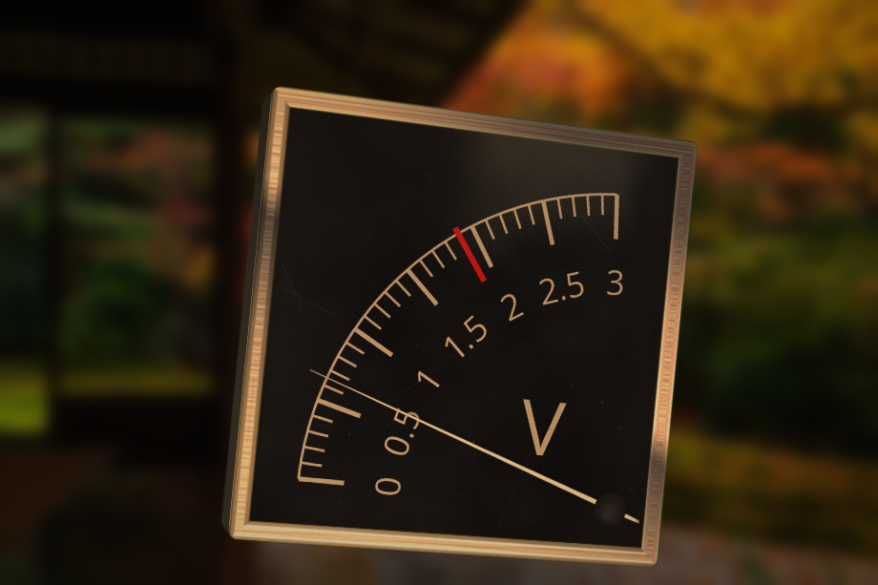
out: 0.65 V
